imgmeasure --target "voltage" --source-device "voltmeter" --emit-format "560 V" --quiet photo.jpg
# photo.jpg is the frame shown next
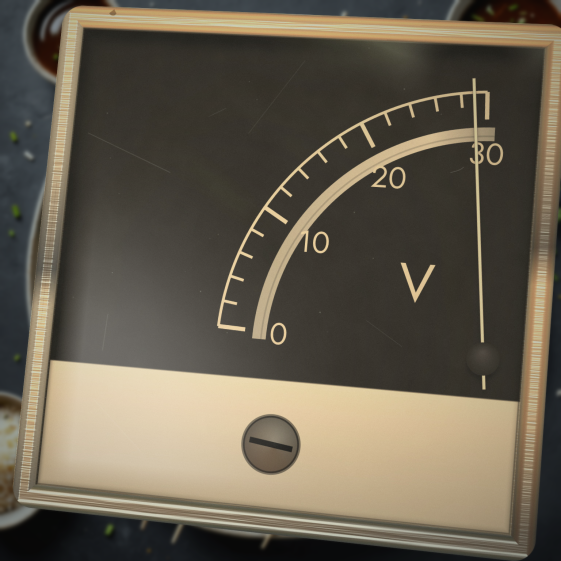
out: 29 V
